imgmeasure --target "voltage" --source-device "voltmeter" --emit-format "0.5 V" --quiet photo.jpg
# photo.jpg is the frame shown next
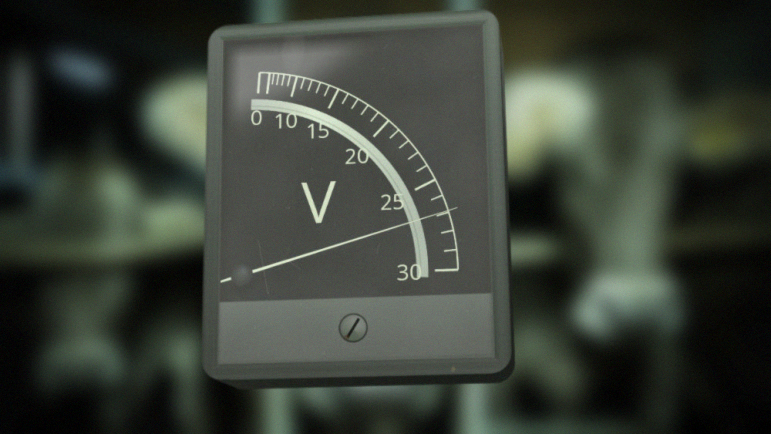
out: 27 V
